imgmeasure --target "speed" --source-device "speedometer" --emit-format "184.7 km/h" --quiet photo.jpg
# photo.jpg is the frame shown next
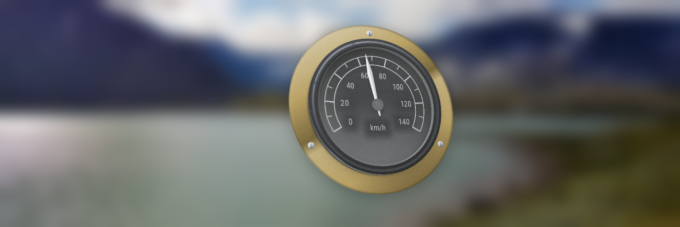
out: 65 km/h
